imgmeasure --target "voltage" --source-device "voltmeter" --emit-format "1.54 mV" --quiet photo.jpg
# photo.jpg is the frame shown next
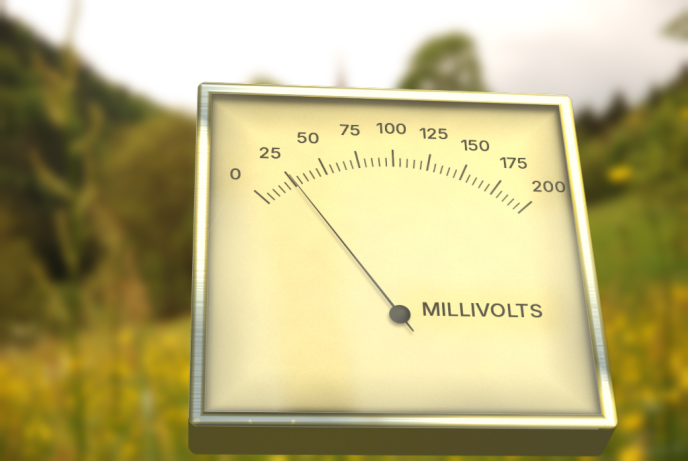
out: 25 mV
